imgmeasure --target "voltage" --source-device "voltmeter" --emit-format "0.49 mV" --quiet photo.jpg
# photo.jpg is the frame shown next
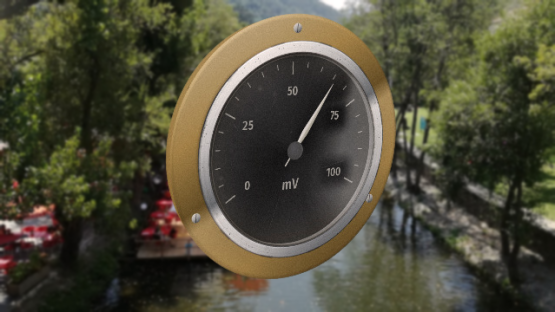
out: 65 mV
